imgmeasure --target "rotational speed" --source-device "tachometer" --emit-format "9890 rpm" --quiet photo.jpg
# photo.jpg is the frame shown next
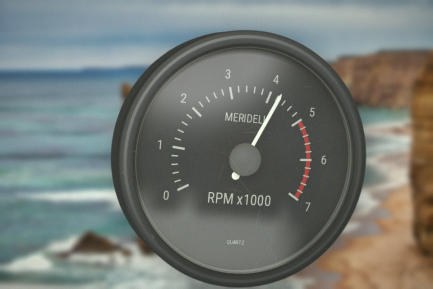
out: 4200 rpm
